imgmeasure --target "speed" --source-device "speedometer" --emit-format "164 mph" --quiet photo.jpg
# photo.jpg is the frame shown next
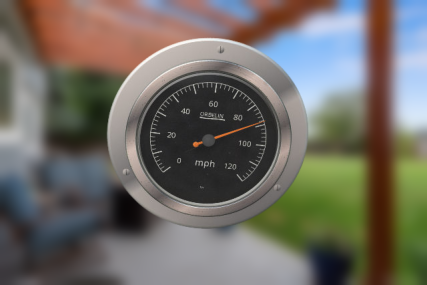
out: 88 mph
